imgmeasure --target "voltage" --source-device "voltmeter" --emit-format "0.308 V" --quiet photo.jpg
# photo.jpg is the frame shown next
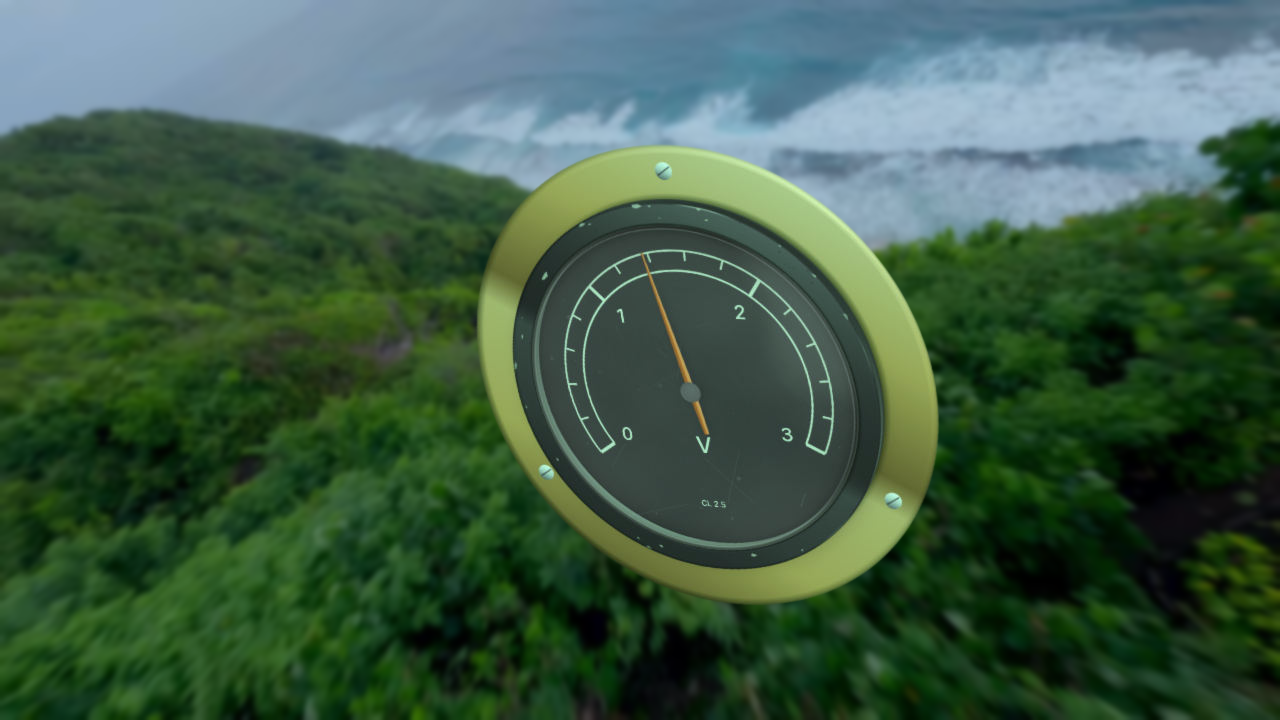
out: 1.4 V
